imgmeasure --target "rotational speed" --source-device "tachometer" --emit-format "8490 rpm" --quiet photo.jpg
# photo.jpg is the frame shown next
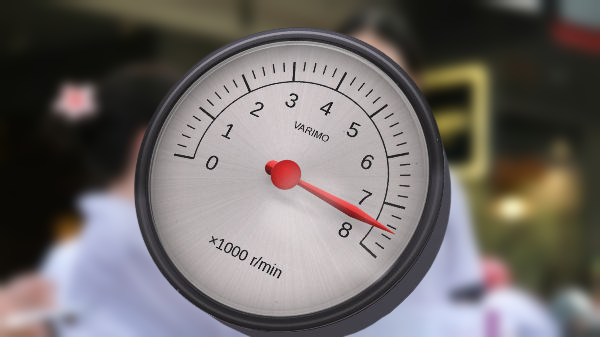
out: 7500 rpm
